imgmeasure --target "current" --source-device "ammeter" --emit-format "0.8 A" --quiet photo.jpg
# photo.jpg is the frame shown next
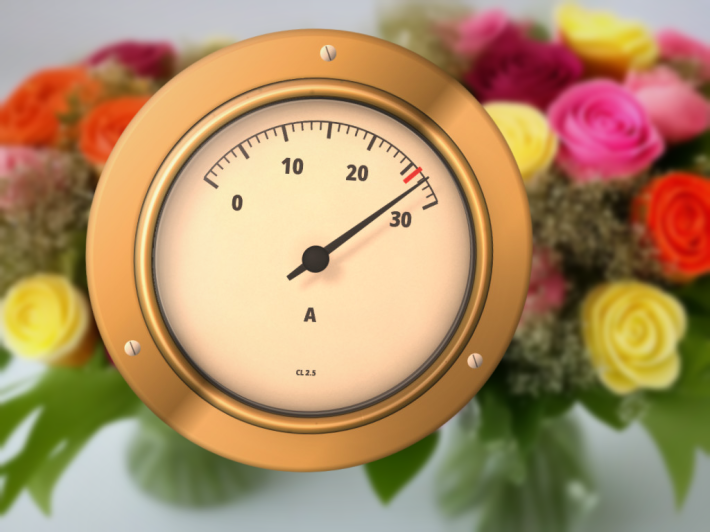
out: 27 A
